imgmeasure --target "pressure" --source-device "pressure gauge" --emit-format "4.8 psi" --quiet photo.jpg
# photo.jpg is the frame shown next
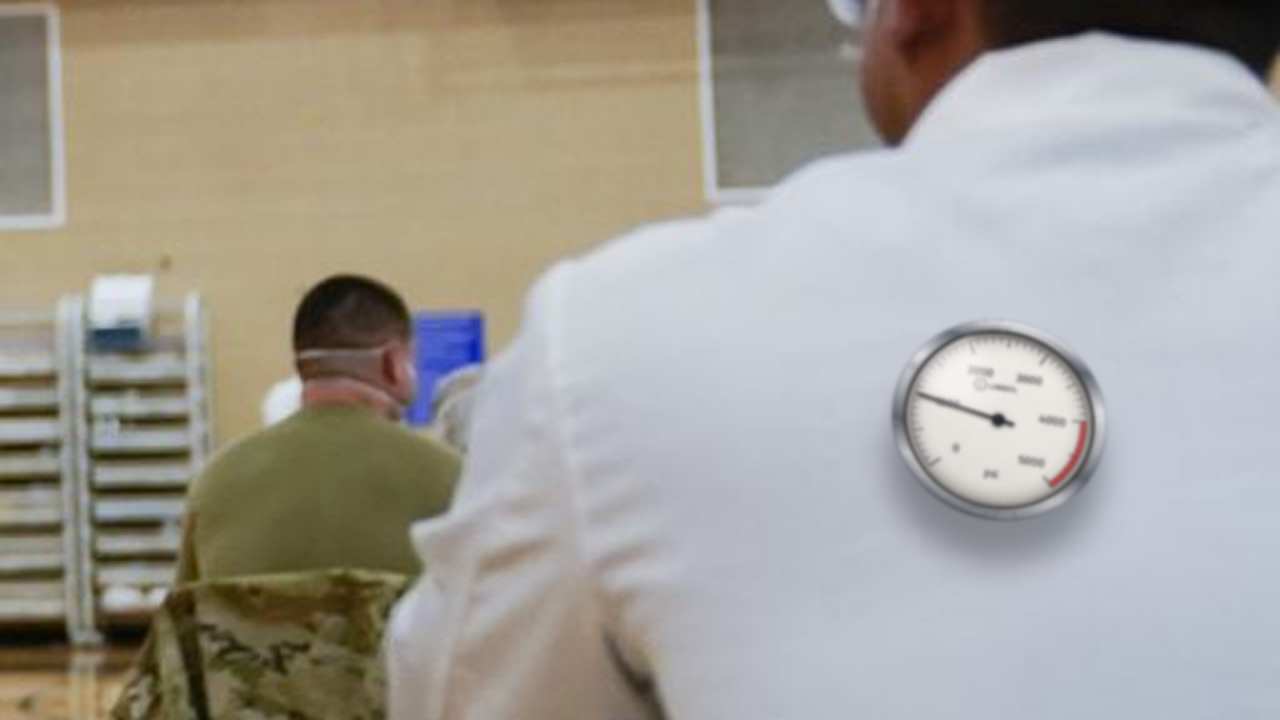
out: 1000 psi
